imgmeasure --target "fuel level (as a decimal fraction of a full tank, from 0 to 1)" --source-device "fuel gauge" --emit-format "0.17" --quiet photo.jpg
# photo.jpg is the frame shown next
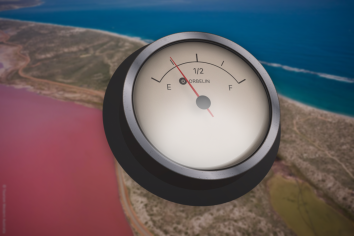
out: 0.25
